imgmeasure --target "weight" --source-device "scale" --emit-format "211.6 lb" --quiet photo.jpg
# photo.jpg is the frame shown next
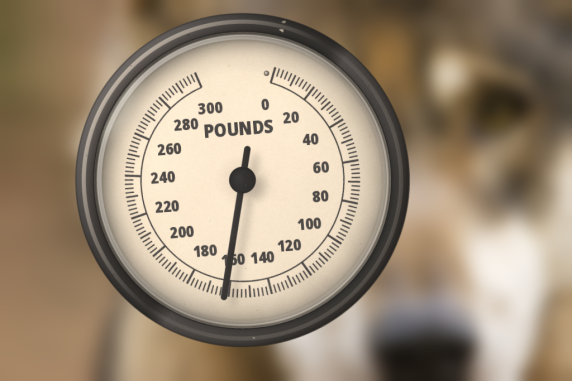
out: 162 lb
